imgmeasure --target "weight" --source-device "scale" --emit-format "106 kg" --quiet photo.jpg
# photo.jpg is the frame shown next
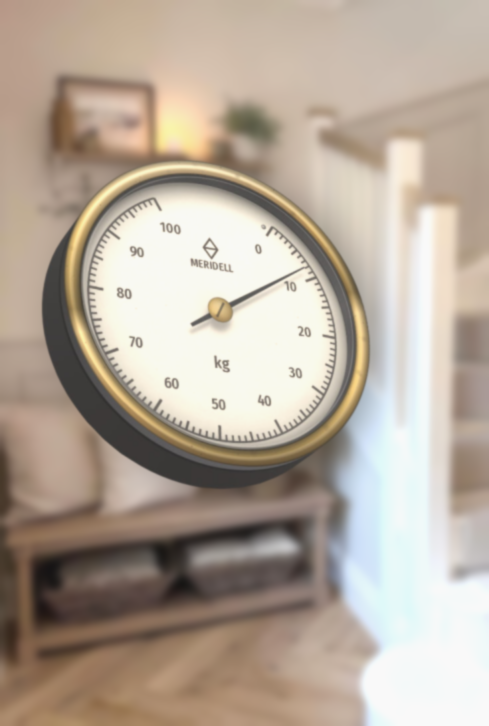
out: 8 kg
